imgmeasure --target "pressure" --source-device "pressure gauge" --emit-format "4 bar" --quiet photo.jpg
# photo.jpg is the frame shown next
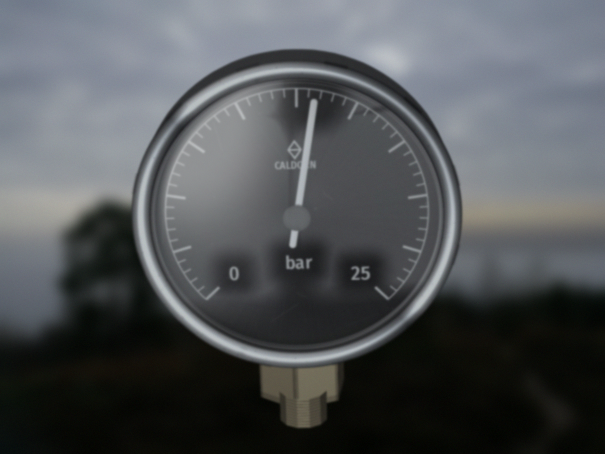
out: 13.25 bar
